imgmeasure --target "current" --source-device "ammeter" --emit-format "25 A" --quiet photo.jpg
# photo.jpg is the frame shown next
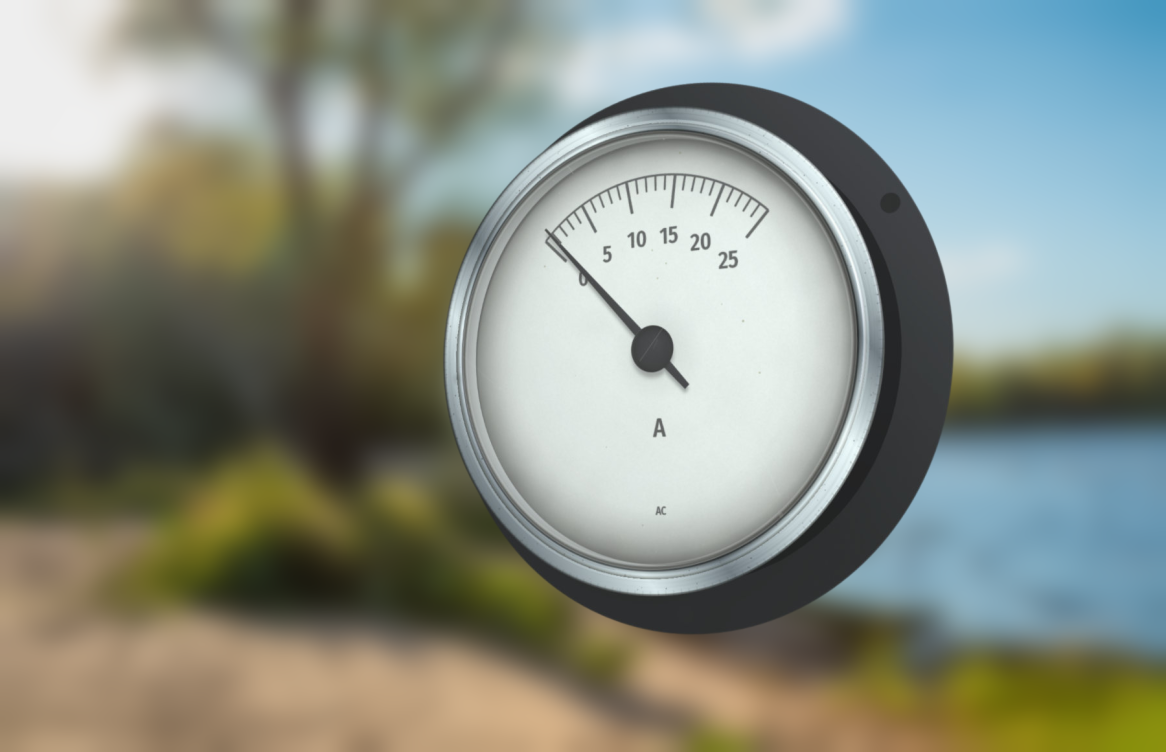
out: 1 A
